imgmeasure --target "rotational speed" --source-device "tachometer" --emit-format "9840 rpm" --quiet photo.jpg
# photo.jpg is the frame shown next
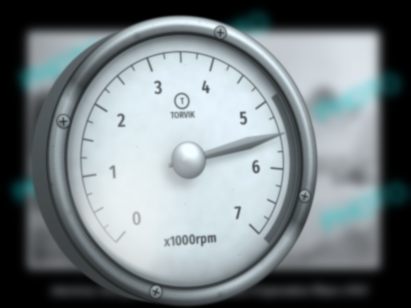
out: 5500 rpm
